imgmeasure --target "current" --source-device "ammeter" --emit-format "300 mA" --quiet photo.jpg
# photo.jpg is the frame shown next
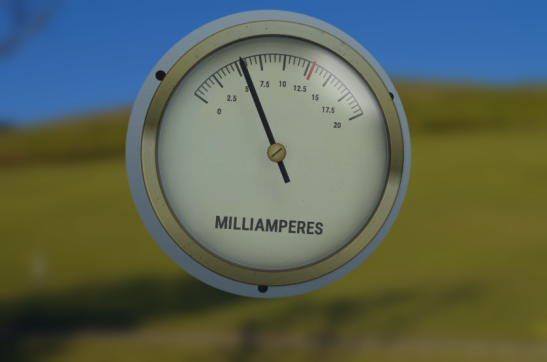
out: 5.5 mA
